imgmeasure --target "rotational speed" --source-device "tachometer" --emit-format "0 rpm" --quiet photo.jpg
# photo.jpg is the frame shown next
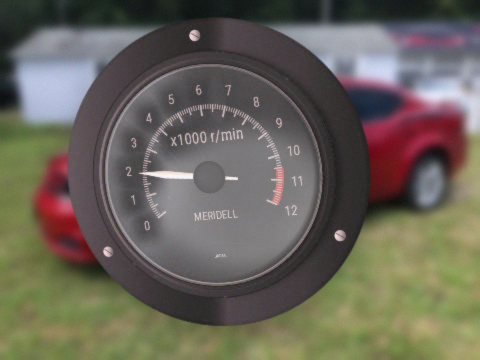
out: 2000 rpm
